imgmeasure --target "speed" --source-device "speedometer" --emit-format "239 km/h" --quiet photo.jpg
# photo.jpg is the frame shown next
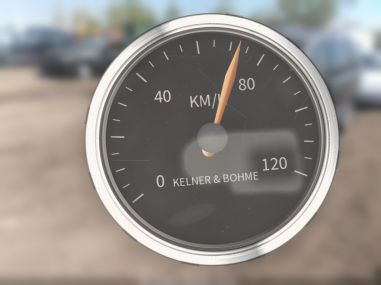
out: 72.5 km/h
